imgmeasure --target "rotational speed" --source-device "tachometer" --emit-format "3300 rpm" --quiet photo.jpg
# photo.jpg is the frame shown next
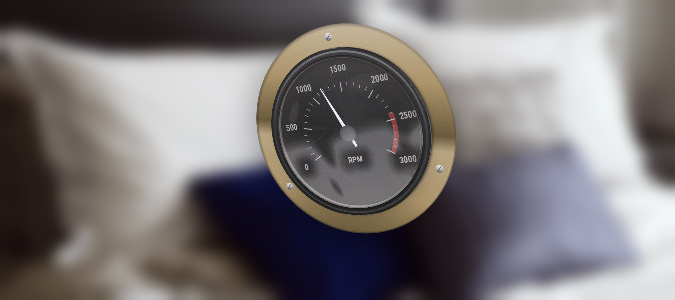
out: 1200 rpm
